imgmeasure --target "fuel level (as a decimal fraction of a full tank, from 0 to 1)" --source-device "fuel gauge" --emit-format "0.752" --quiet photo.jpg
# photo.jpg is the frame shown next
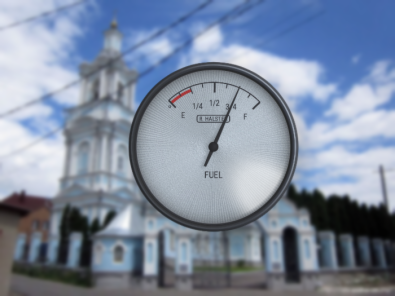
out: 0.75
